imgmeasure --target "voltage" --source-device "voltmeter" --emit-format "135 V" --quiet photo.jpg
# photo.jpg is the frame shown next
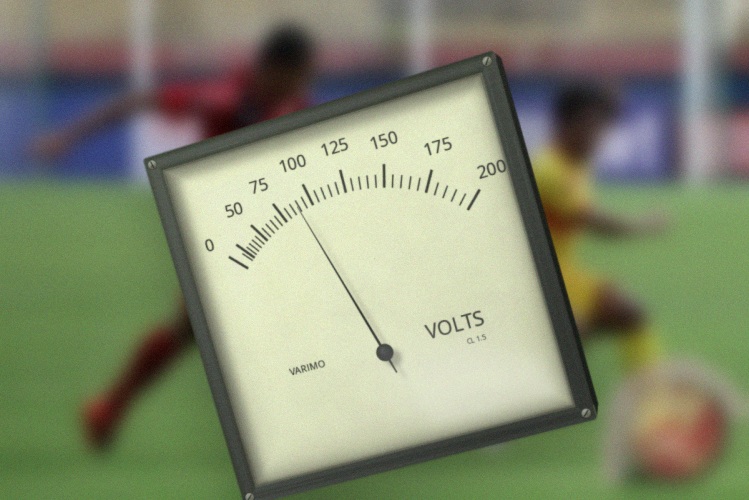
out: 90 V
